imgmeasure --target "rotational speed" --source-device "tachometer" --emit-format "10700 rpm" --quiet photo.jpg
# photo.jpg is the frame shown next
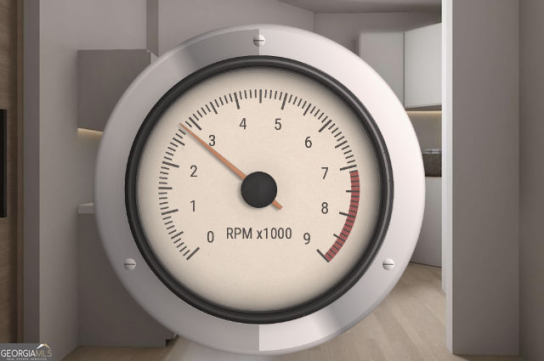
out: 2800 rpm
